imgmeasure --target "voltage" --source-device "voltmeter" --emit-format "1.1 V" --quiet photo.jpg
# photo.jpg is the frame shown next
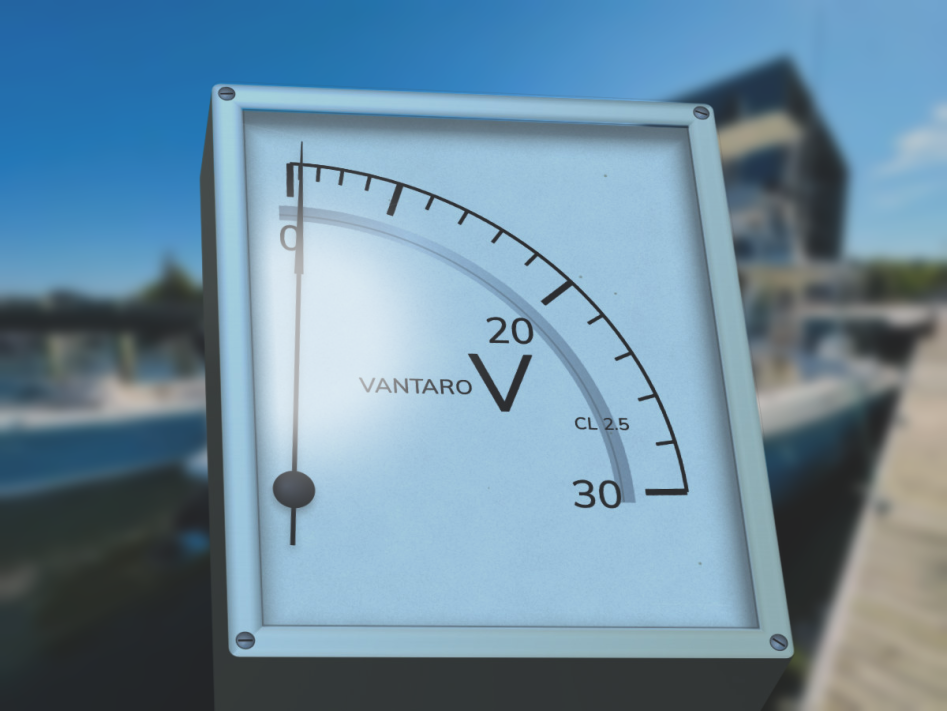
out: 2 V
